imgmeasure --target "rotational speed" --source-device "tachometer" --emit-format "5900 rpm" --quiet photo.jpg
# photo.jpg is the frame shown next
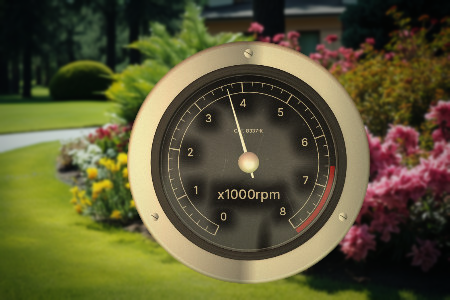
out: 3700 rpm
